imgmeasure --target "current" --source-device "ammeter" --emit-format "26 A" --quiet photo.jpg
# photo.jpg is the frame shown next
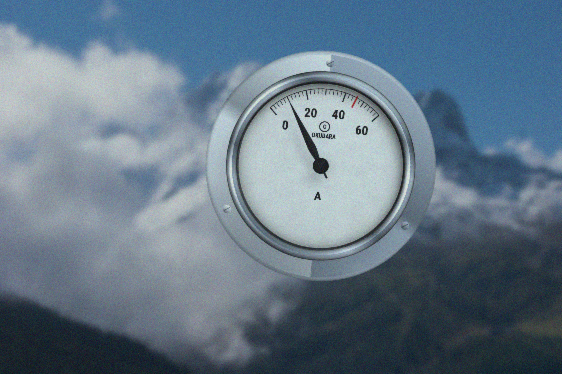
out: 10 A
